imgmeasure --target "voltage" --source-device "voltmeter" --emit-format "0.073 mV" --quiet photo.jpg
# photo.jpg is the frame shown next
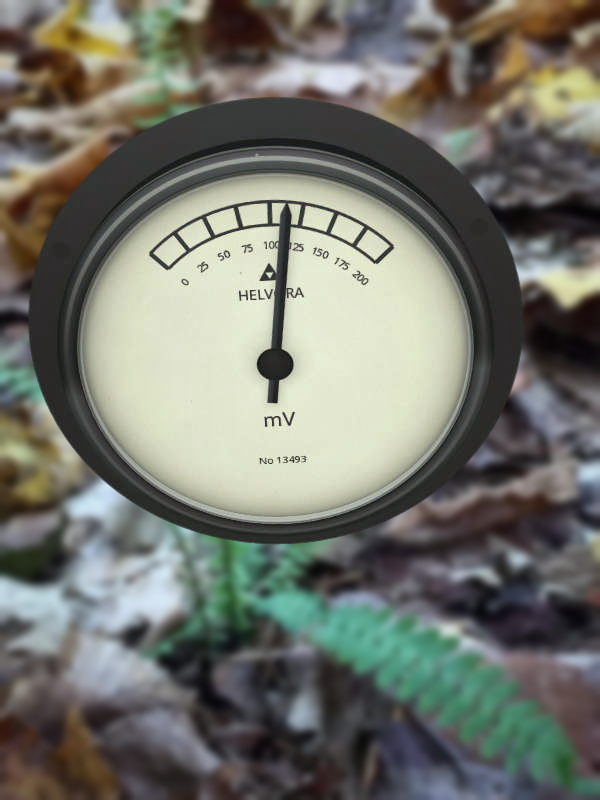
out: 112.5 mV
